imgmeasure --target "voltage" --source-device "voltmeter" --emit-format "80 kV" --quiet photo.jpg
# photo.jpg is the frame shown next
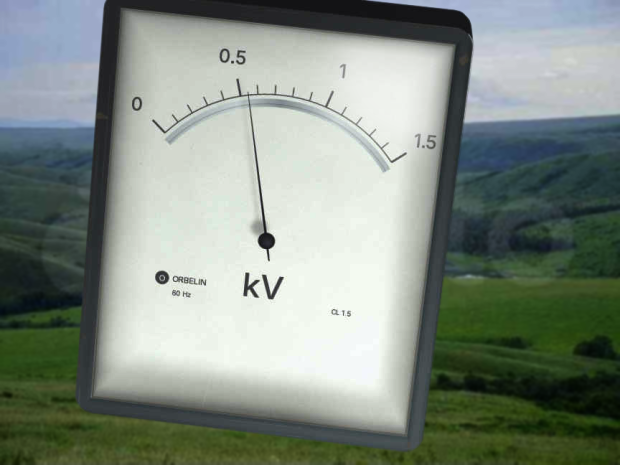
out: 0.55 kV
